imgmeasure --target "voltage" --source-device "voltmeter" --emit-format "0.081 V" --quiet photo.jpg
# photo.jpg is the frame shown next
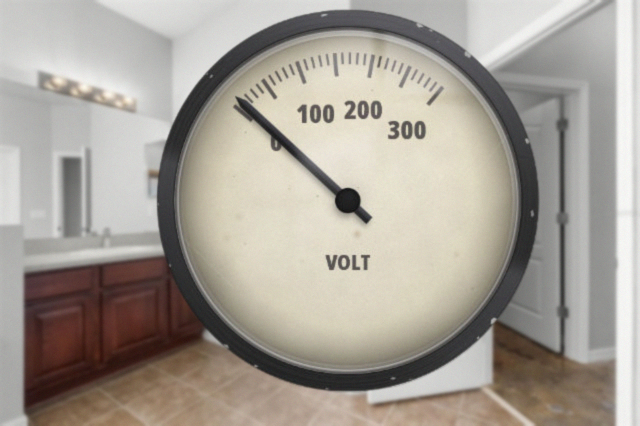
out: 10 V
